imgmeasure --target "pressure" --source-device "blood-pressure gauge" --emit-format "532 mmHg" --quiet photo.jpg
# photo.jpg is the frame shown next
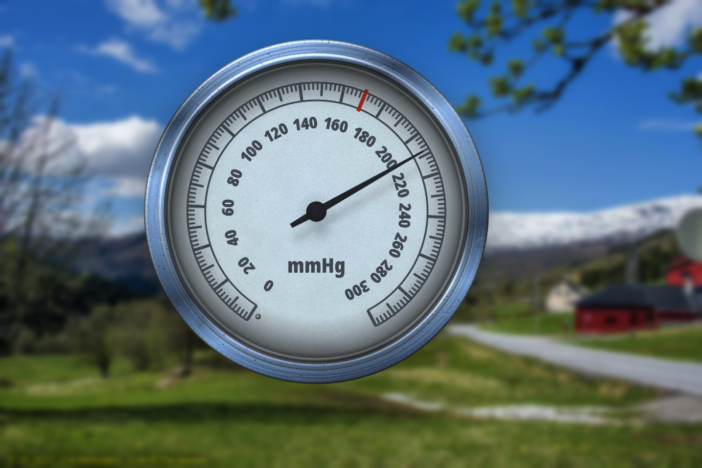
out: 208 mmHg
